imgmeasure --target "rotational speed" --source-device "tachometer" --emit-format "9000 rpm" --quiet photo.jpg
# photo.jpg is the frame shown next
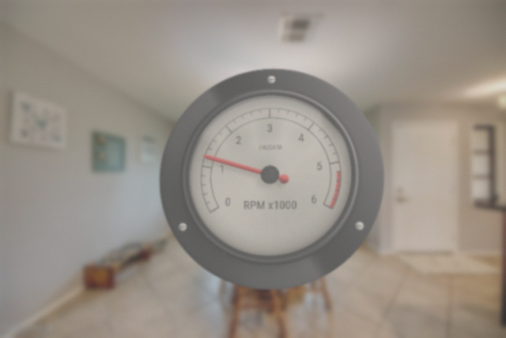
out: 1200 rpm
